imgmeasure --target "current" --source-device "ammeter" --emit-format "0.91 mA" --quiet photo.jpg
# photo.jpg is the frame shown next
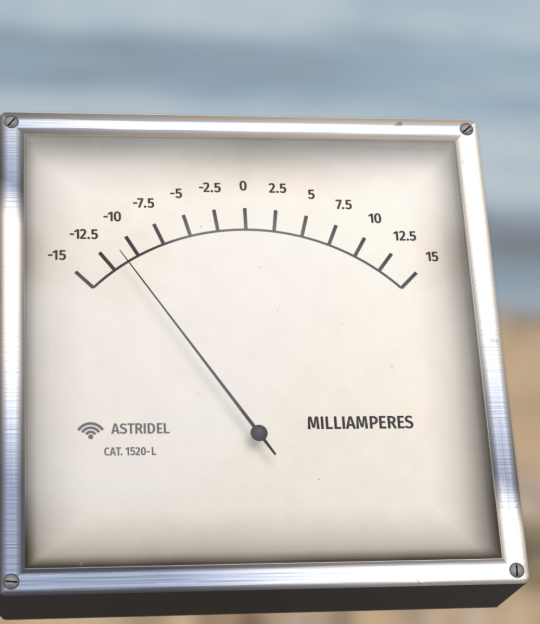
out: -11.25 mA
